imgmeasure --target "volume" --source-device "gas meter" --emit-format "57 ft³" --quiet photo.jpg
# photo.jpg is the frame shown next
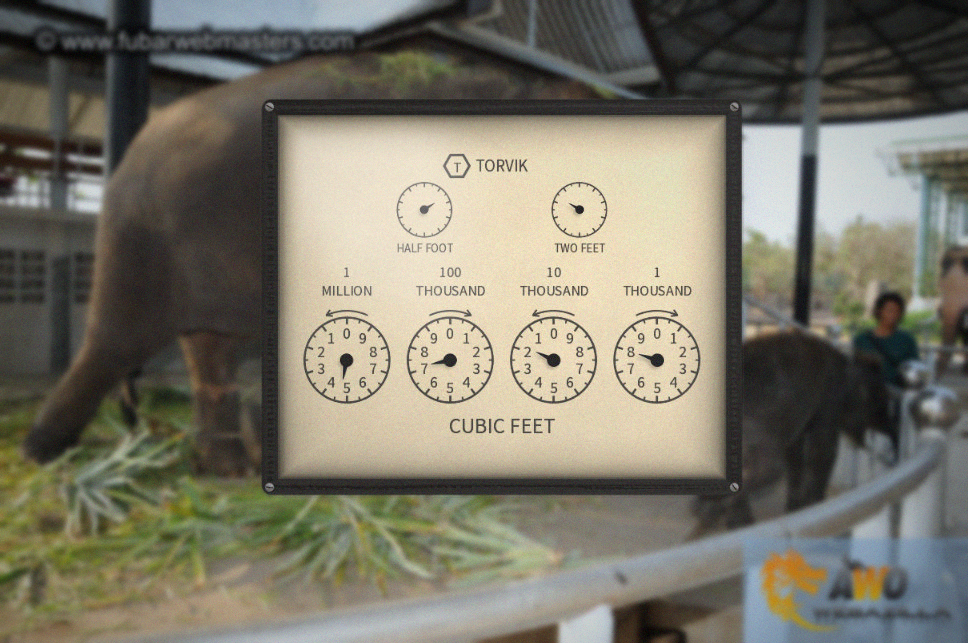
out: 471800 ft³
